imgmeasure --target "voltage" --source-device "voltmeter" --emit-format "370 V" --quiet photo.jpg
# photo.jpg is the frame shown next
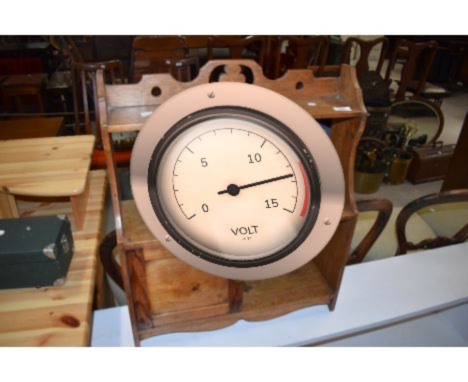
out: 12.5 V
